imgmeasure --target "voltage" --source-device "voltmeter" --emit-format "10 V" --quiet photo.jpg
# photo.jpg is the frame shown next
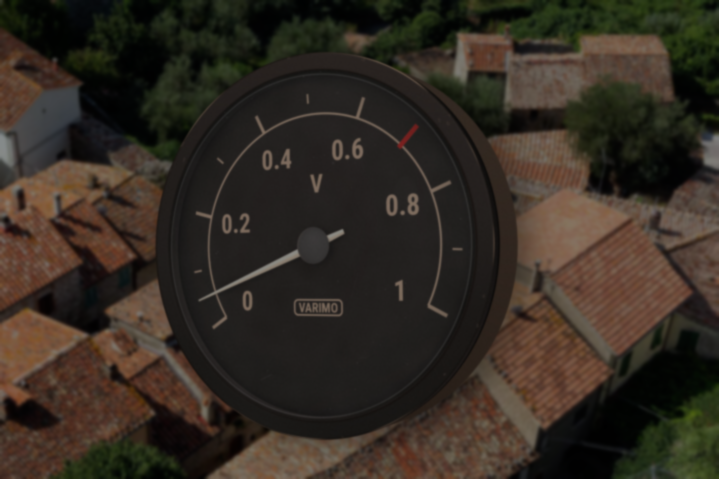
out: 0.05 V
